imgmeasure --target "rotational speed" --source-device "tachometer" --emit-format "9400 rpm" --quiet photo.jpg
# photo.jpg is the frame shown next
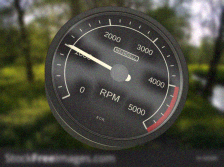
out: 1000 rpm
